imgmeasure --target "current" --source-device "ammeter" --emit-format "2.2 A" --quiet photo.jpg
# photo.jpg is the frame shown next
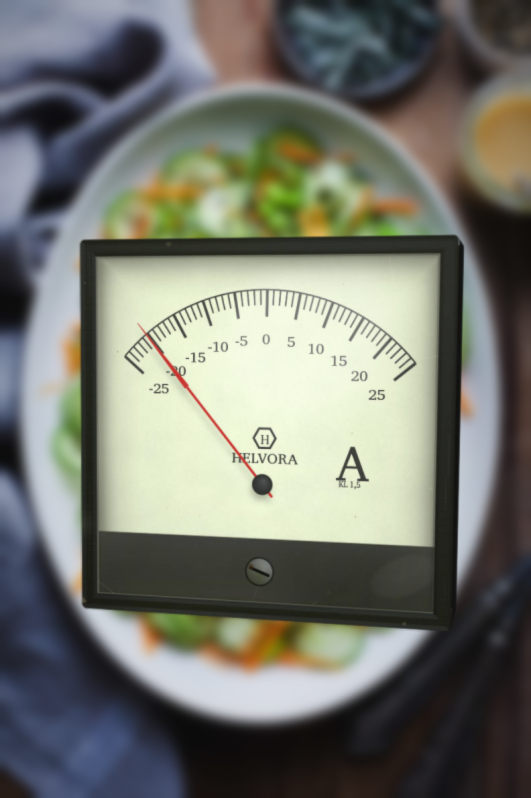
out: -20 A
